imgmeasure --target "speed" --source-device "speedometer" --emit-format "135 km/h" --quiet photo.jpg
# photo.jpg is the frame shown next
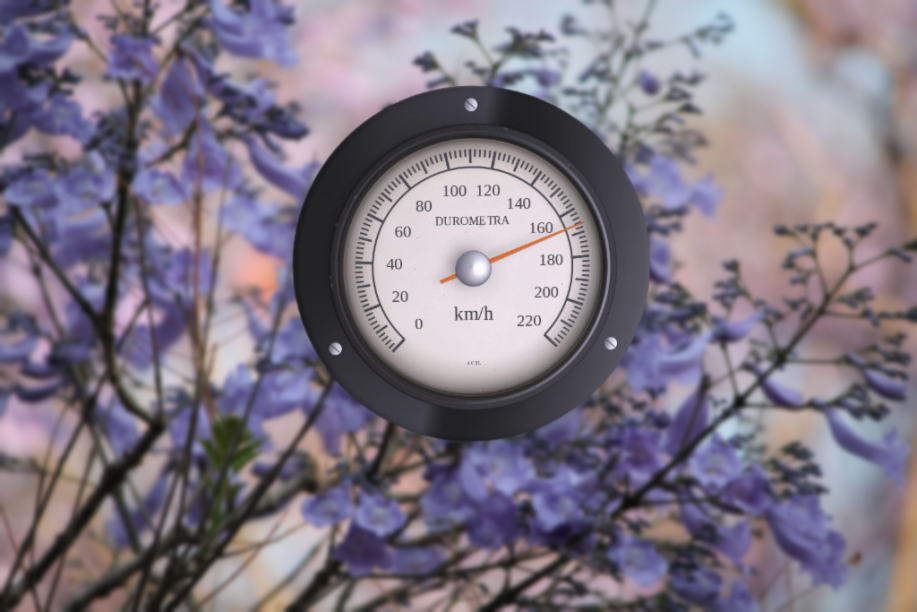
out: 166 km/h
